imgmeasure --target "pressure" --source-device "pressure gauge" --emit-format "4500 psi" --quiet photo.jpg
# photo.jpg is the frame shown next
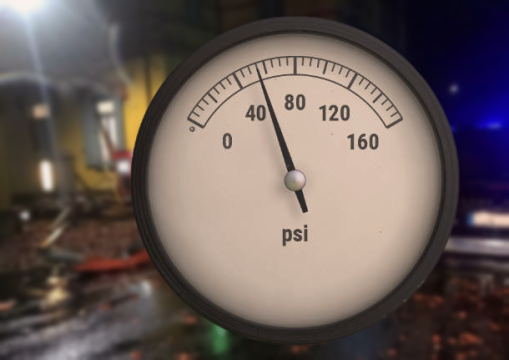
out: 55 psi
